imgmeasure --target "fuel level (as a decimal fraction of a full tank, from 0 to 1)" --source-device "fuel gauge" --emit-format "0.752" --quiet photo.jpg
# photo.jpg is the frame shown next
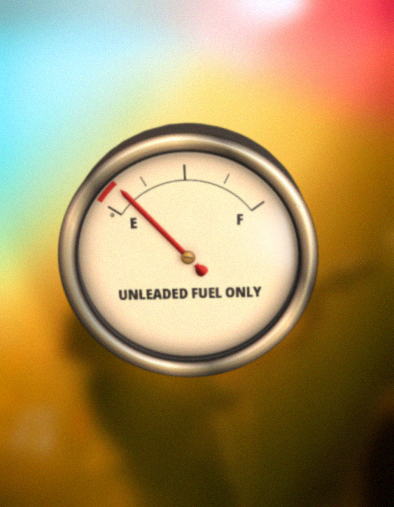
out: 0.125
